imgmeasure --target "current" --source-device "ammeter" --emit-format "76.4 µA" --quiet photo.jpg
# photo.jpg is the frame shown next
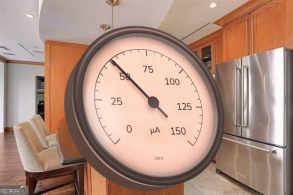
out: 50 µA
